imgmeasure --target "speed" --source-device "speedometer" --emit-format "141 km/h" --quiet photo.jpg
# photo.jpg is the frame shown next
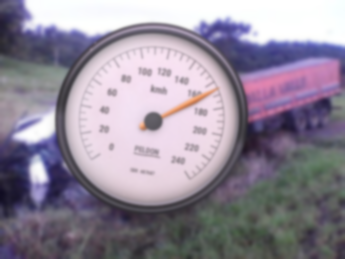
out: 165 km/h
